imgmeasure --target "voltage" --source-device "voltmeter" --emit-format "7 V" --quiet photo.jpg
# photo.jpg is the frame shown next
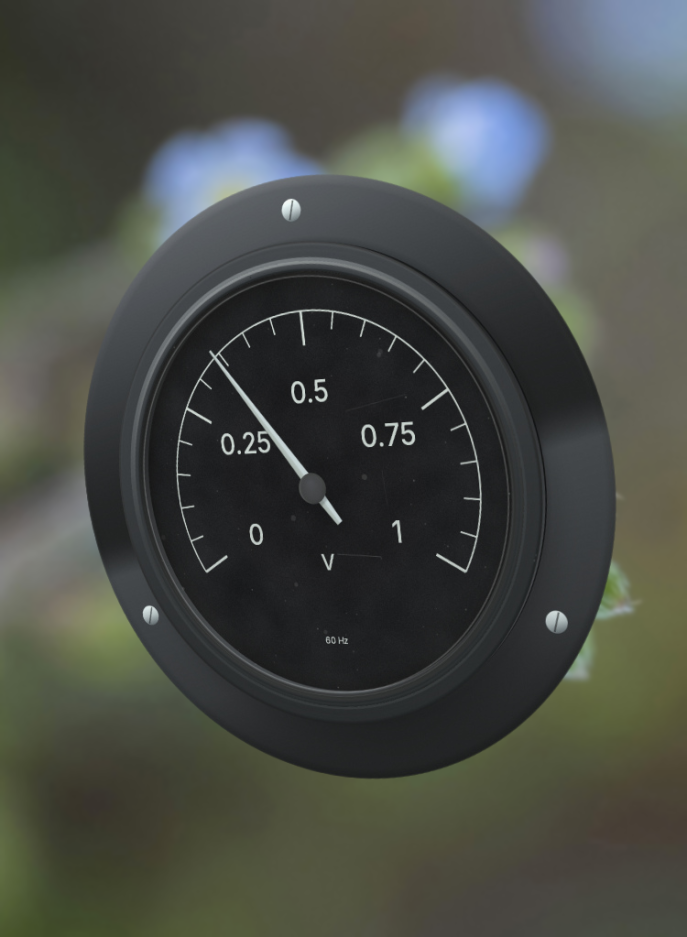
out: 0.35 V
